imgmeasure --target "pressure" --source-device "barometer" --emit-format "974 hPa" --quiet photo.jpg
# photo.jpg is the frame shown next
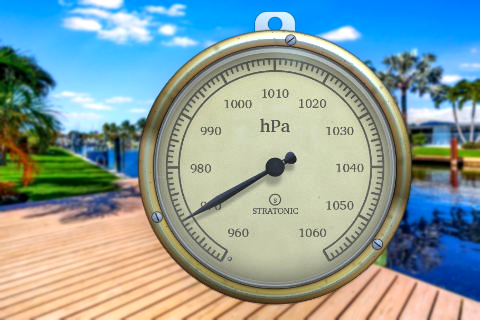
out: 970 hPa
